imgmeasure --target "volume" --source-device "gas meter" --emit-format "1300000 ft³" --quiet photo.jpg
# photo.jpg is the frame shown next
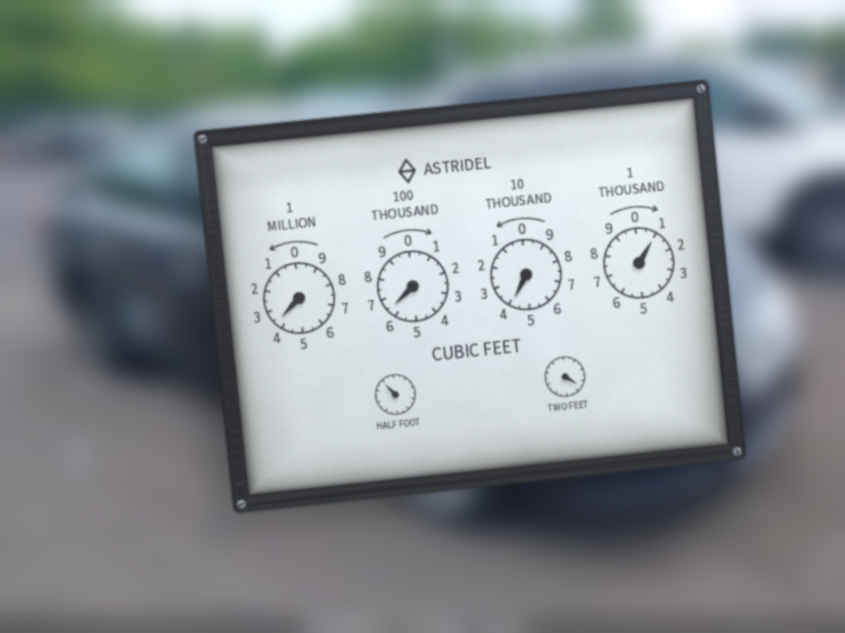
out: 364100 ft³
